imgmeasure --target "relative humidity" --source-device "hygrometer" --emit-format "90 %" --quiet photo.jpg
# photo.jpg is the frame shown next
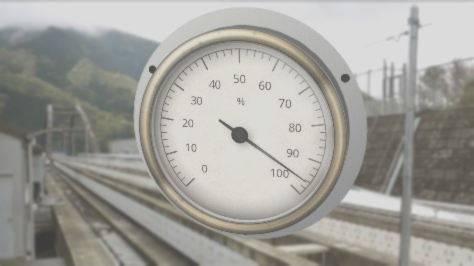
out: 96 %
